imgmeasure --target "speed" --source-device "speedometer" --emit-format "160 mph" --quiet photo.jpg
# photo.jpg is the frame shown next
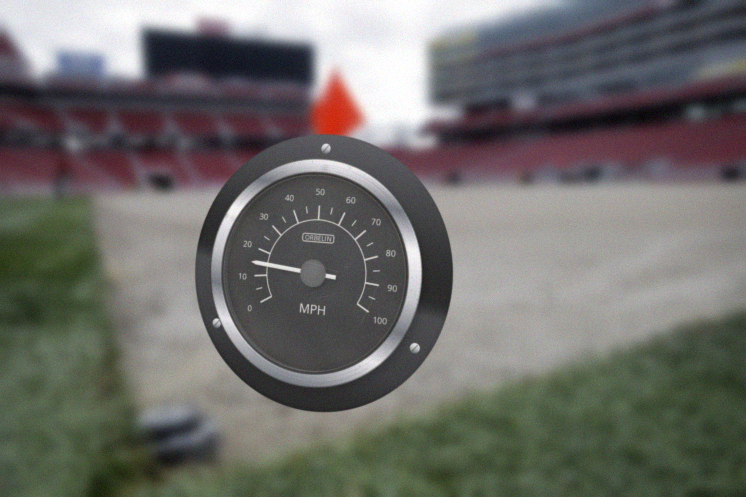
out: 15 mph
